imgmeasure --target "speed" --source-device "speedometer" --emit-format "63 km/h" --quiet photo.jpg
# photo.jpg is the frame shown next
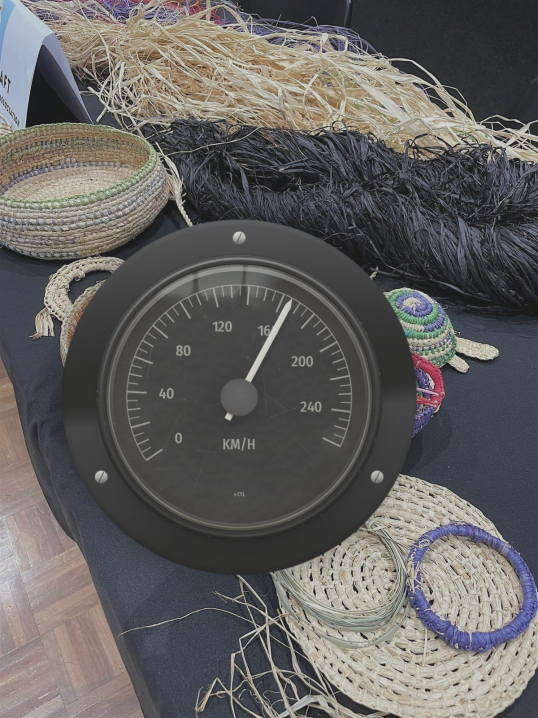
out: 165 km/h
